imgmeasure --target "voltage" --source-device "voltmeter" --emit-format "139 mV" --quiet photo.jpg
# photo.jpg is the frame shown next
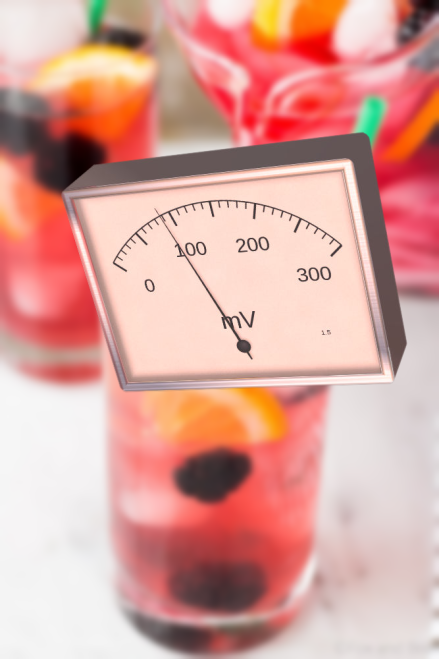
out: 90 mV
